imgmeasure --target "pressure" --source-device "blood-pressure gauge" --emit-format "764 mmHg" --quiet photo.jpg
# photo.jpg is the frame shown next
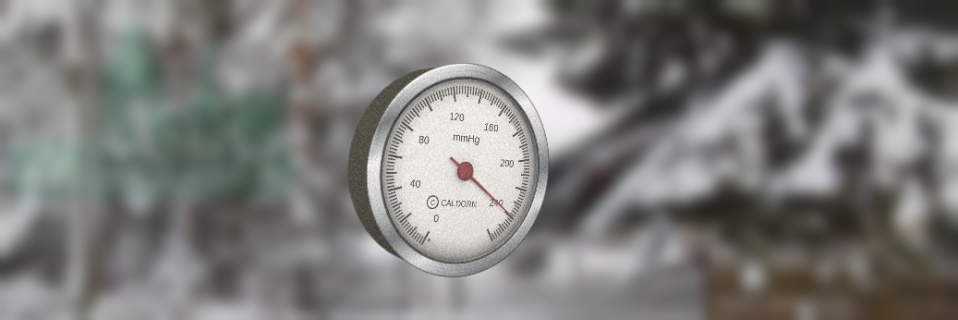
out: 240 mmHg
